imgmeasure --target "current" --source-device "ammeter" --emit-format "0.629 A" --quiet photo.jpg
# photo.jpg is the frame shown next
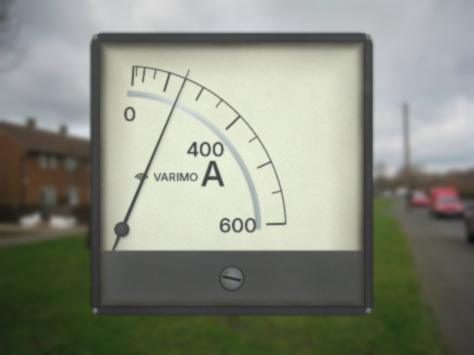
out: 250 A
